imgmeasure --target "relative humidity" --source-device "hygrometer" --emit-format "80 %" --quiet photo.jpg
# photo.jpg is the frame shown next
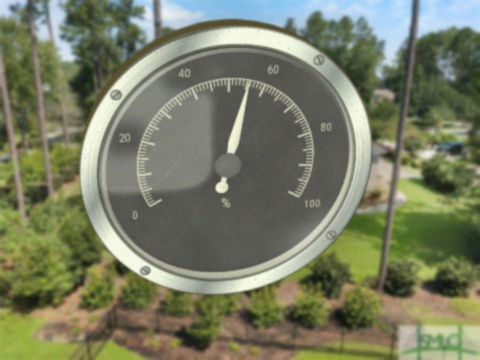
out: 55 %
